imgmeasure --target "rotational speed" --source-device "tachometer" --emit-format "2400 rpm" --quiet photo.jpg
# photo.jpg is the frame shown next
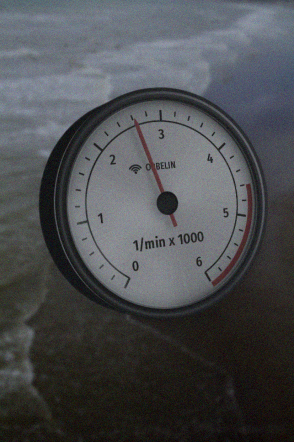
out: 2600 rpm
